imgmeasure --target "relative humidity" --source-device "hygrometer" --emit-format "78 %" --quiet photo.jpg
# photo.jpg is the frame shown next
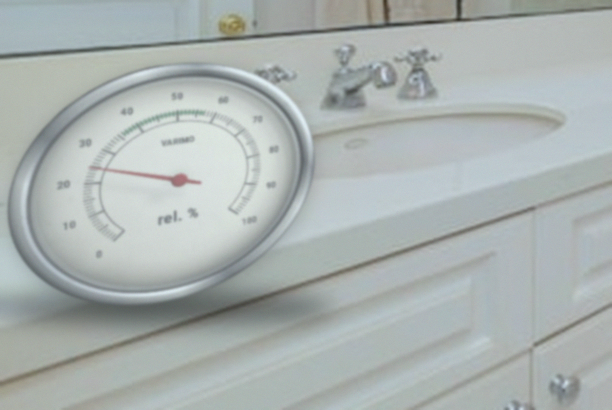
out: 25 %
